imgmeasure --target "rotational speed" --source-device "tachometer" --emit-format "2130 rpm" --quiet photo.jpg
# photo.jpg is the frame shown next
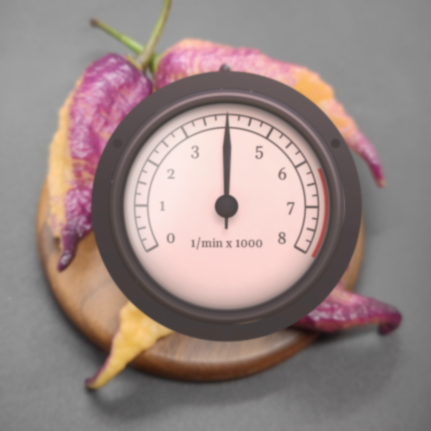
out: 4000 rpm
